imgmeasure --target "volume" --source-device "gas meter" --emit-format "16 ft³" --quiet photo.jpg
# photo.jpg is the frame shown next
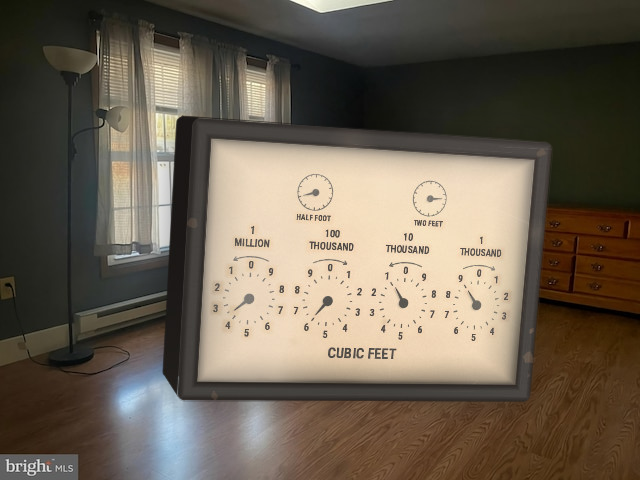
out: 360900 ft³
